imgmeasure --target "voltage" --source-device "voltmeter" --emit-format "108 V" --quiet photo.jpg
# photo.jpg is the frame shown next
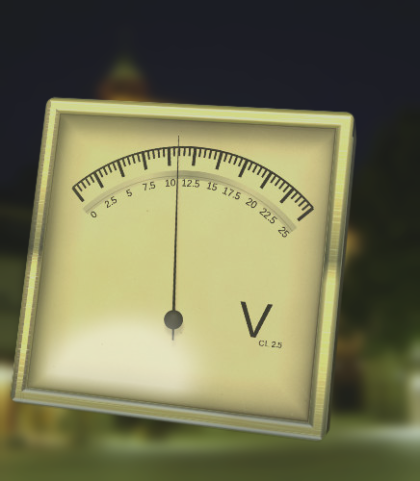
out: 11 V
